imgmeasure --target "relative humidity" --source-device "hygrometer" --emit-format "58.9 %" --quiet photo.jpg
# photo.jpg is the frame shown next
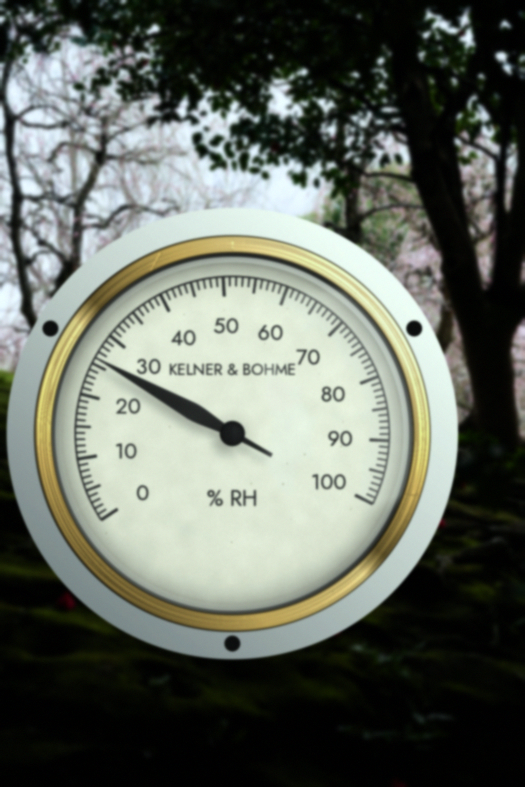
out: 26 %
